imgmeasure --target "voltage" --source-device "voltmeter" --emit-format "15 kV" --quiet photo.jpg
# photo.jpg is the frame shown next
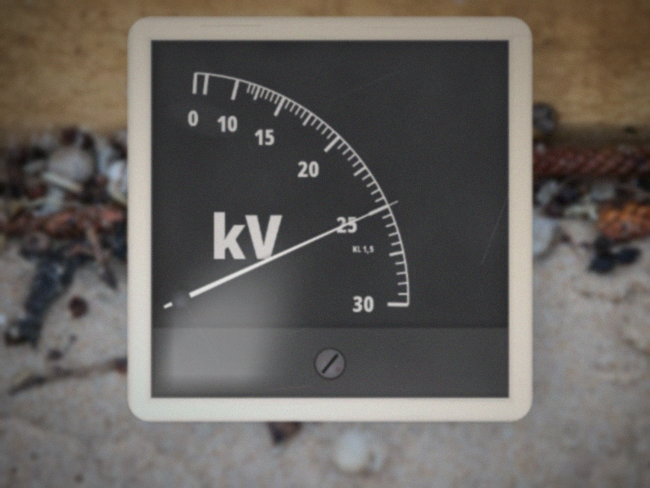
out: 25 kV
